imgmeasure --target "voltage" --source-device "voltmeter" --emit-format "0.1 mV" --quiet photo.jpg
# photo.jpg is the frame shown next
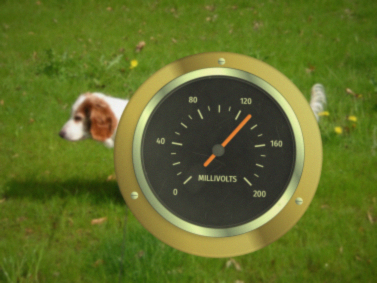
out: 130 mV
